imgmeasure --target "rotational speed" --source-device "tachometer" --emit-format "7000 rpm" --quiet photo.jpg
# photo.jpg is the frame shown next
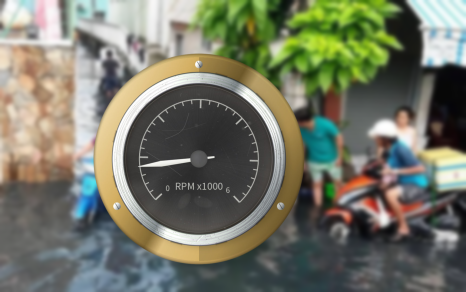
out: 800 rpm
